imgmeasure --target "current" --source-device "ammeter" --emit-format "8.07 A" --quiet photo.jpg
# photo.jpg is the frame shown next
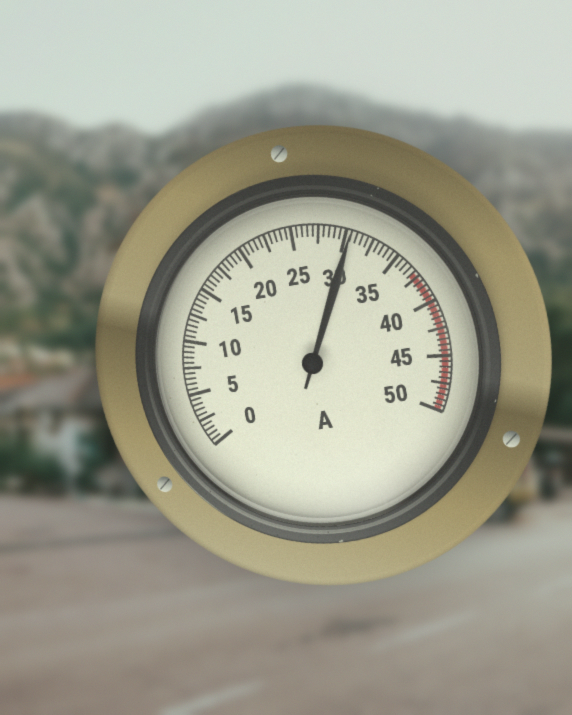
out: 30.5 A
